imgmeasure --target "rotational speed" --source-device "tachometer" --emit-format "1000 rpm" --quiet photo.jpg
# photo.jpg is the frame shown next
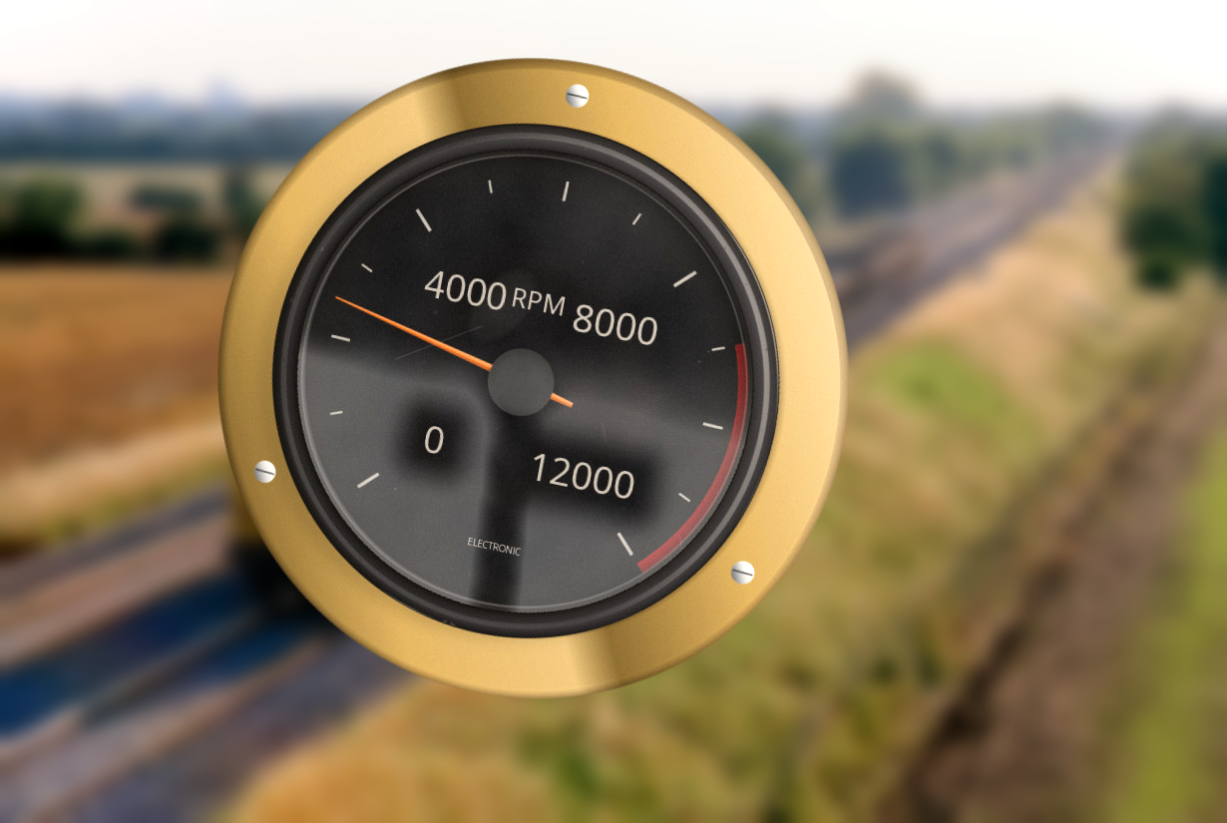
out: 2500 rpm
